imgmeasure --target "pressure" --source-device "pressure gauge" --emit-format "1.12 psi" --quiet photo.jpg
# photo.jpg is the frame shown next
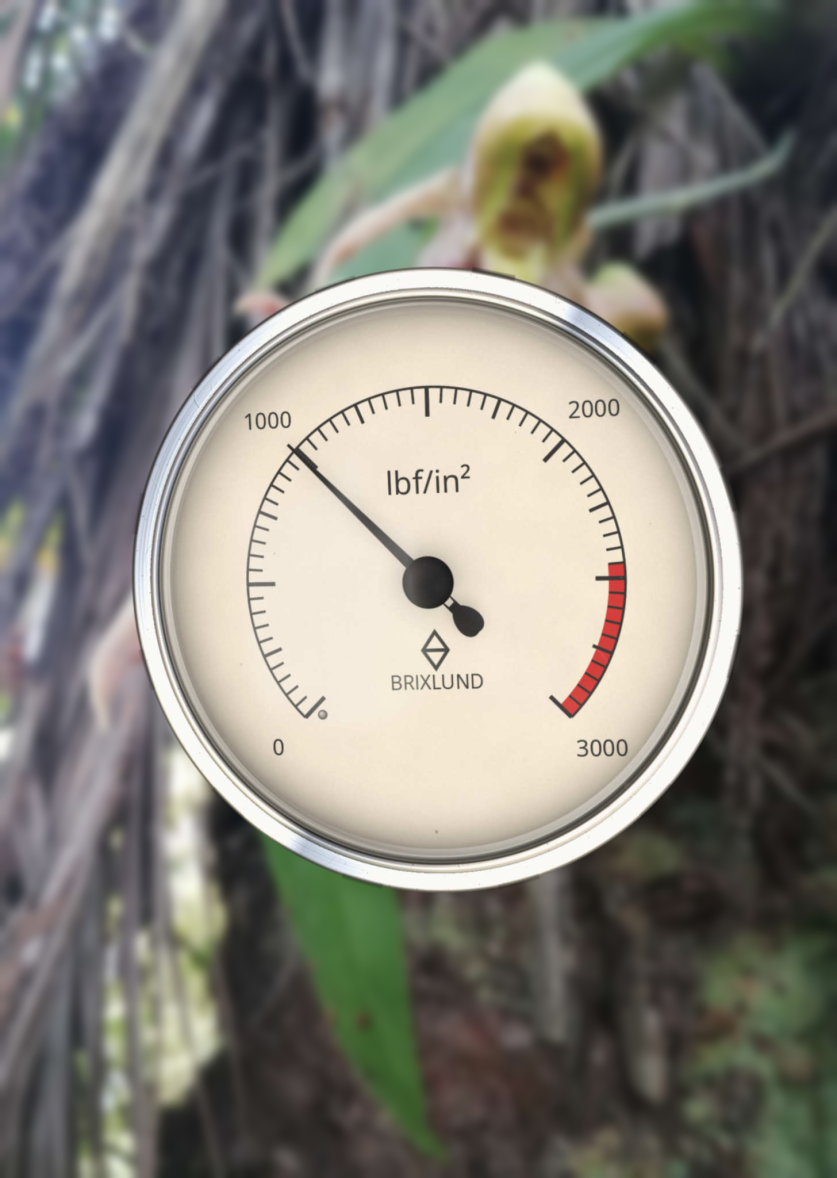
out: 1000 psi
